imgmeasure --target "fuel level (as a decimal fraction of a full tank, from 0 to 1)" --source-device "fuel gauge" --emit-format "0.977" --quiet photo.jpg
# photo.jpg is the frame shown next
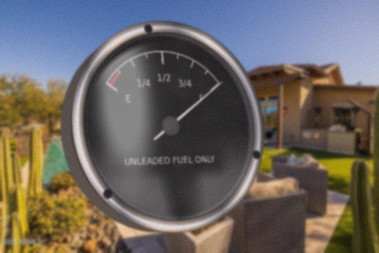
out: 1
